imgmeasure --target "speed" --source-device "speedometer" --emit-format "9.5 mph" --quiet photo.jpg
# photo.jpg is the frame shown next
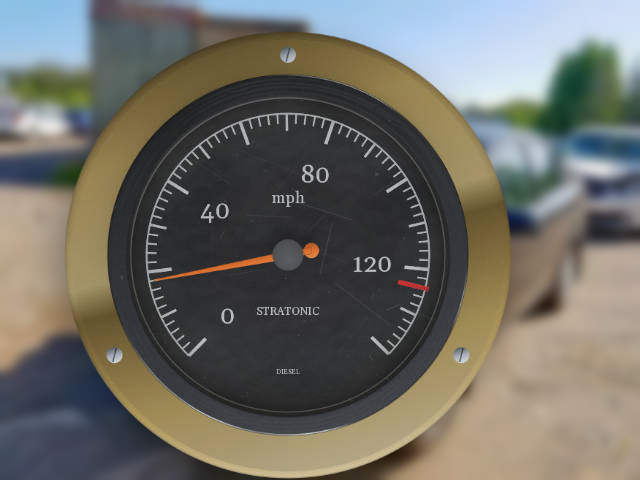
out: 18 mph
